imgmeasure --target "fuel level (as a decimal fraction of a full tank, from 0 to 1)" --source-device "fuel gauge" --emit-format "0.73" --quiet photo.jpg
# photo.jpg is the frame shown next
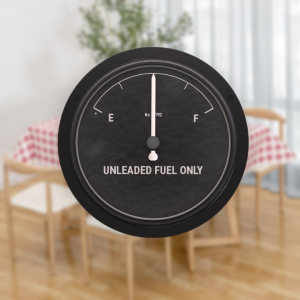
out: 0.5
